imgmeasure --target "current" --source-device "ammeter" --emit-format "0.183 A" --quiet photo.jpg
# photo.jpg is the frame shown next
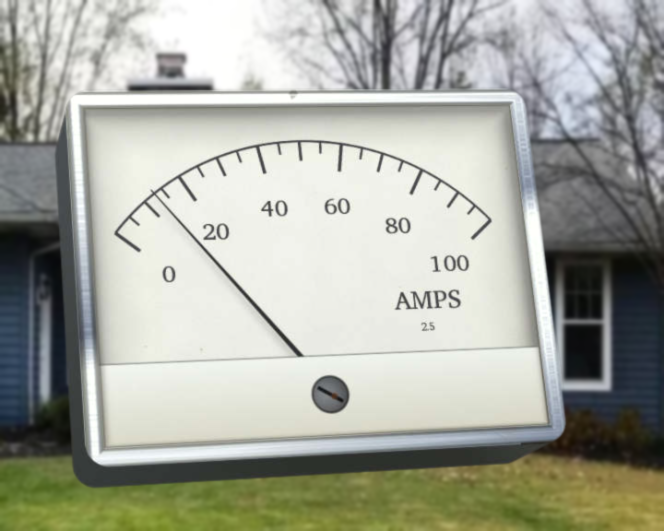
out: 12.5 A
